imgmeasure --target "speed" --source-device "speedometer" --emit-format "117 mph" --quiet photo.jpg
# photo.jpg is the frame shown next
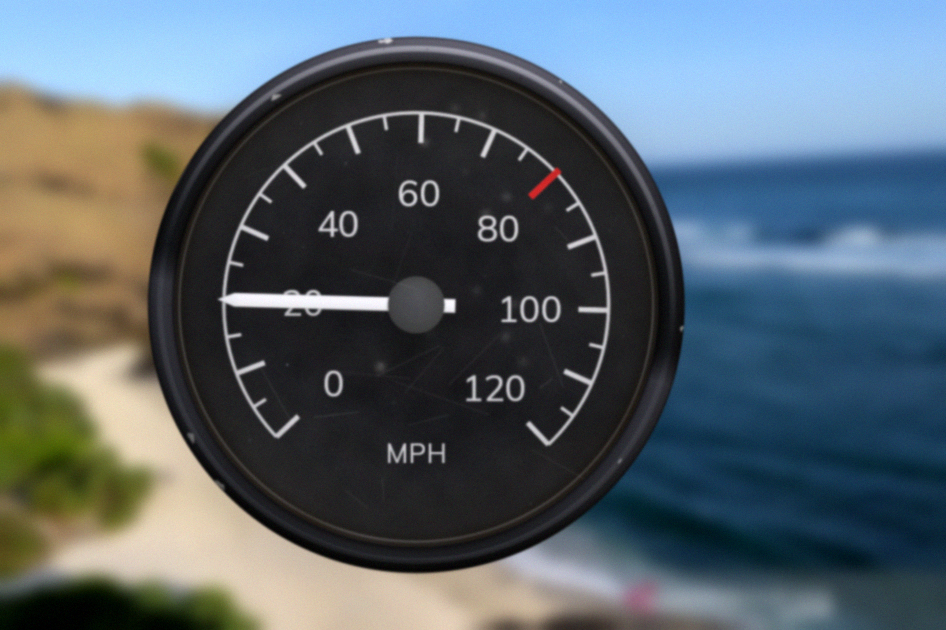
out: 20 mph
